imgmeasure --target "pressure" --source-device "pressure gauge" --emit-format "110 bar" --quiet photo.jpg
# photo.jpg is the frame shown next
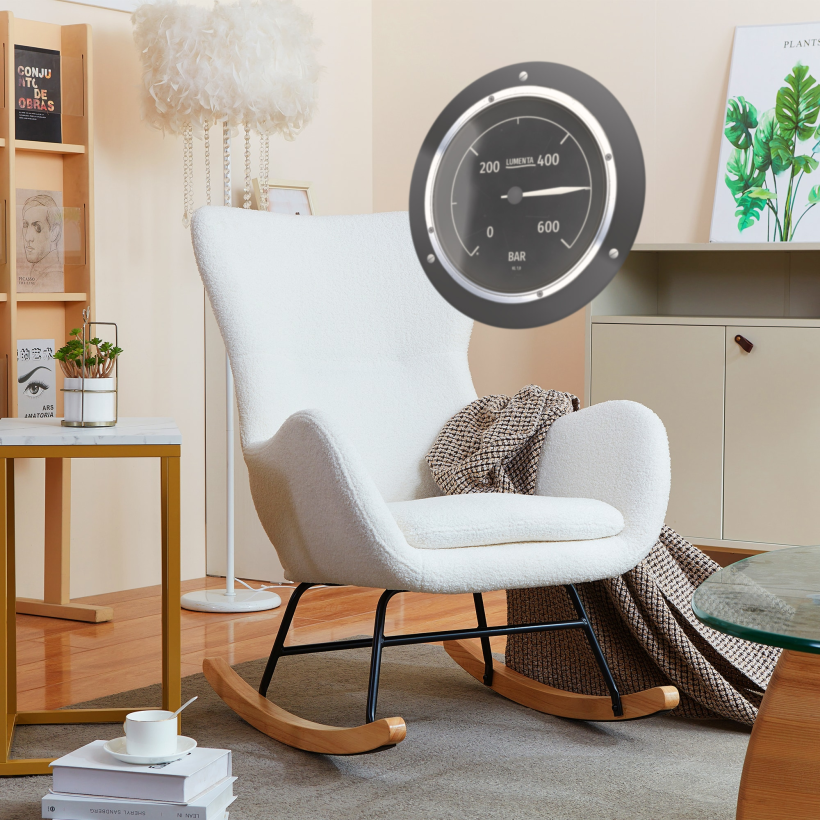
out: 500 bar
